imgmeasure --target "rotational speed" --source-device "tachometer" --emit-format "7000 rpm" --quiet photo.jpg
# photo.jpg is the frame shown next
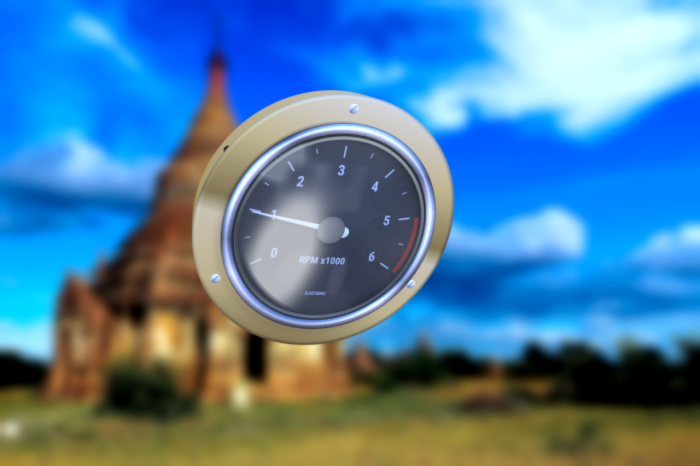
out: 1000 rpm
